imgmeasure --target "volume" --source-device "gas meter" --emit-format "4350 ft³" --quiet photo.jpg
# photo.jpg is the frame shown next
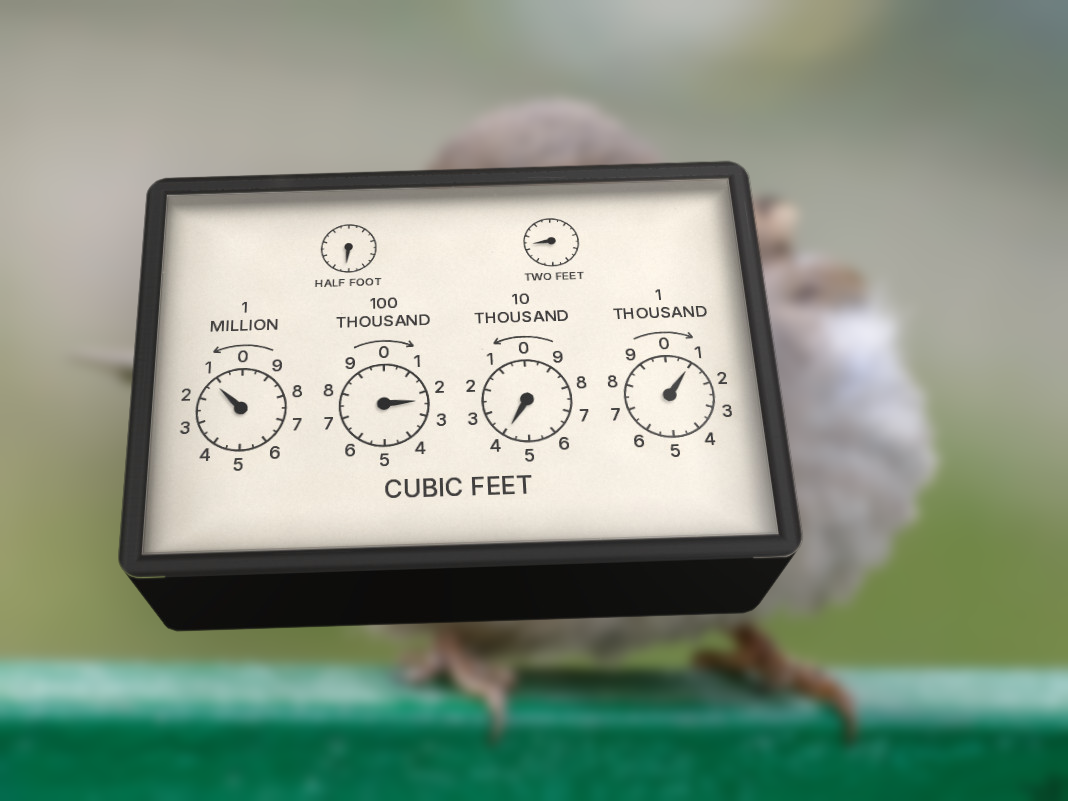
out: 124100 ft³
